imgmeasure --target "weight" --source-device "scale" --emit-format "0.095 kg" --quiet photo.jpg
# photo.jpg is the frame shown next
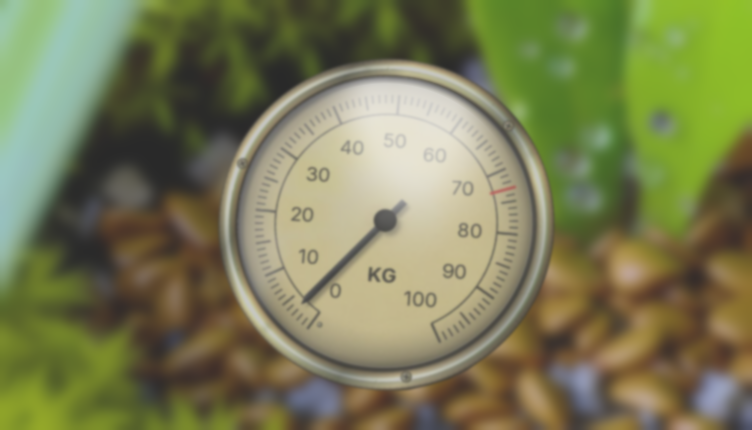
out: 3 kg
